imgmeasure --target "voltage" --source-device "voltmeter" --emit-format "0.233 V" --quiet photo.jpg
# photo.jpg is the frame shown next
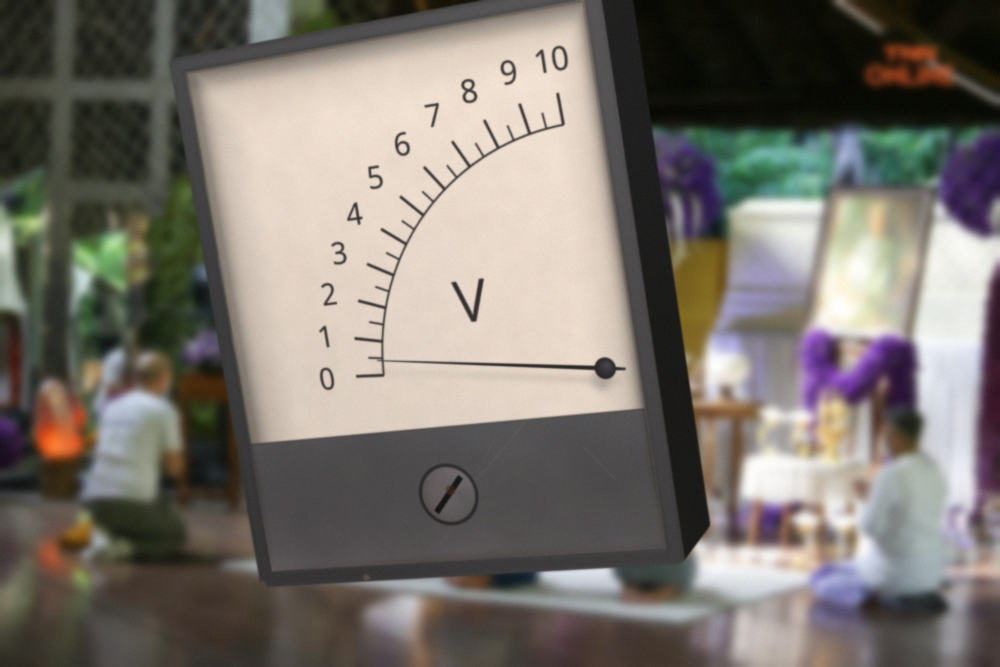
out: 0.5 V
